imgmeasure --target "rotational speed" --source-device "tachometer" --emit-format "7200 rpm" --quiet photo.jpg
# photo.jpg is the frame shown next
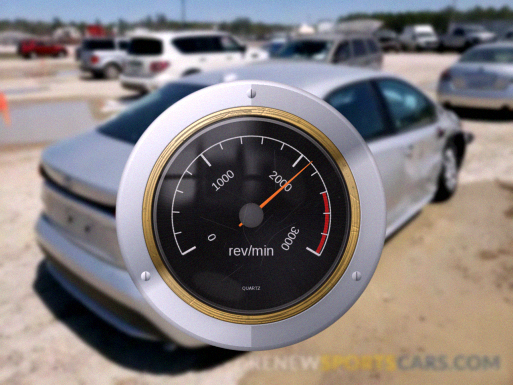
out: 2100 rpm
